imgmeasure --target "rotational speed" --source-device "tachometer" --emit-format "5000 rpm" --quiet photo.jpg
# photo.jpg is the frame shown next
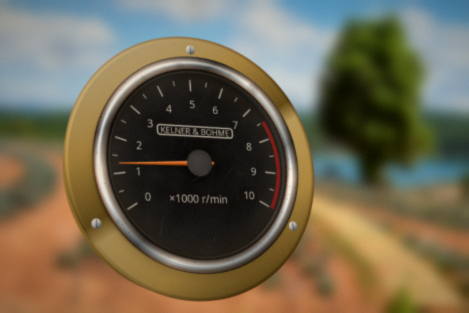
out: 1250 rpm
